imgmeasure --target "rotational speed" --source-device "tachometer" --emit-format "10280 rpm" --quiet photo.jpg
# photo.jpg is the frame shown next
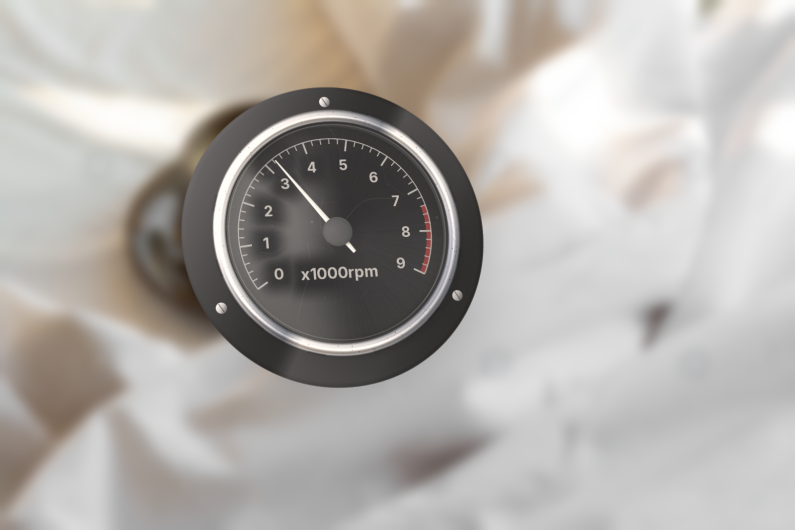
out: 3200 rpm
